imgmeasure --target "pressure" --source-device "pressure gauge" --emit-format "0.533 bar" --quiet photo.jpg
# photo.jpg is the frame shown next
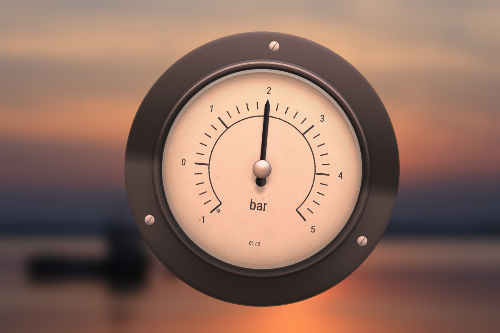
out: 2 bar
